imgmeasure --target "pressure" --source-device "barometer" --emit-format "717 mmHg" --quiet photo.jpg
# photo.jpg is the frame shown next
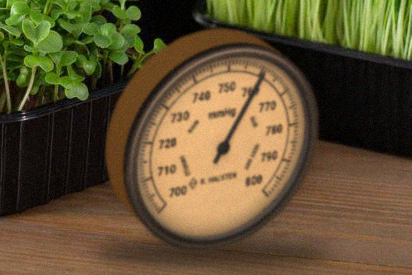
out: 760 mmHg
